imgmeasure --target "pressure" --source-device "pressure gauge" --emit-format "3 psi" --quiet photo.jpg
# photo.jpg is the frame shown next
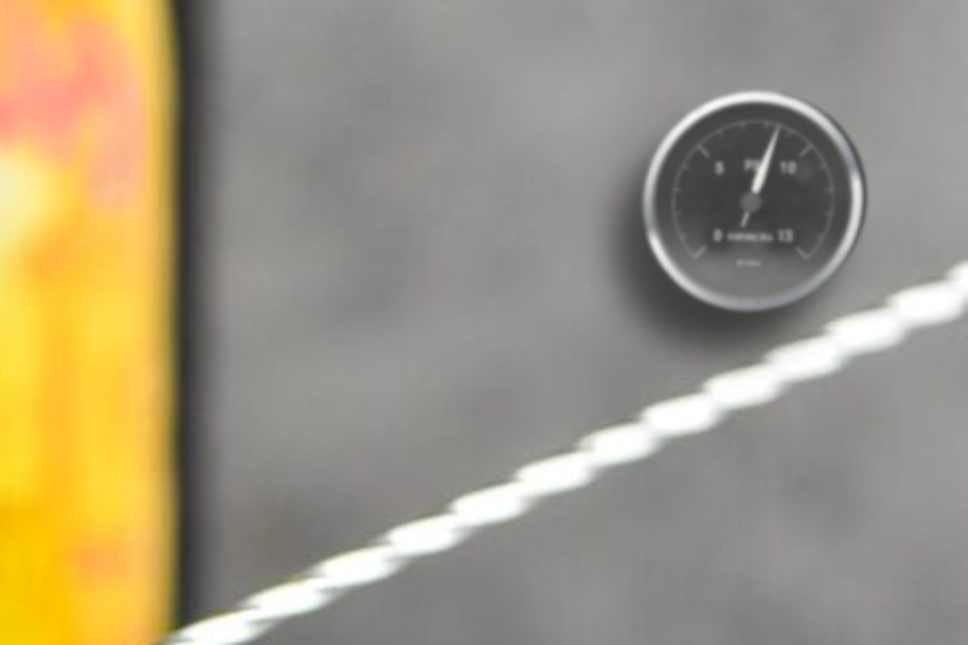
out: 8.5 psi
